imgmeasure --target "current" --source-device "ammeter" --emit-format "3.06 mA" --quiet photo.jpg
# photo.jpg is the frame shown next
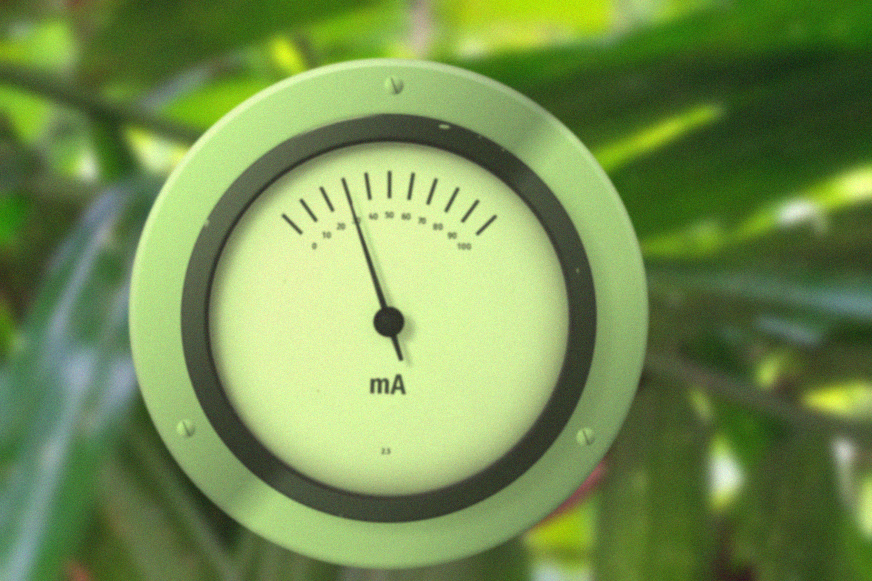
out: 30 mA
